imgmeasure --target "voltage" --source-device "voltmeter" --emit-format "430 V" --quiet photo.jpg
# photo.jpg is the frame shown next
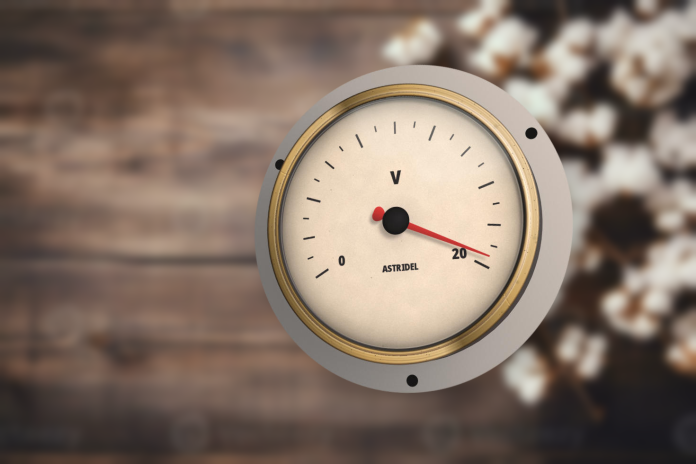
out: 19.5 V
